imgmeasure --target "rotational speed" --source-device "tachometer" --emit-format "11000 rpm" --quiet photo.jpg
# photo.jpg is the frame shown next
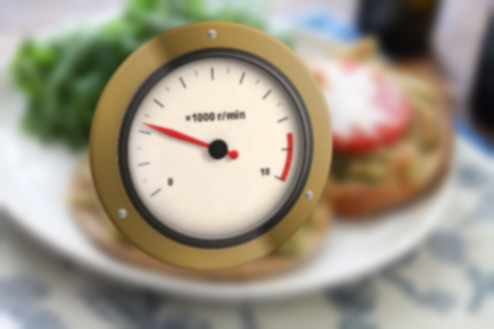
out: 2250 rpm
